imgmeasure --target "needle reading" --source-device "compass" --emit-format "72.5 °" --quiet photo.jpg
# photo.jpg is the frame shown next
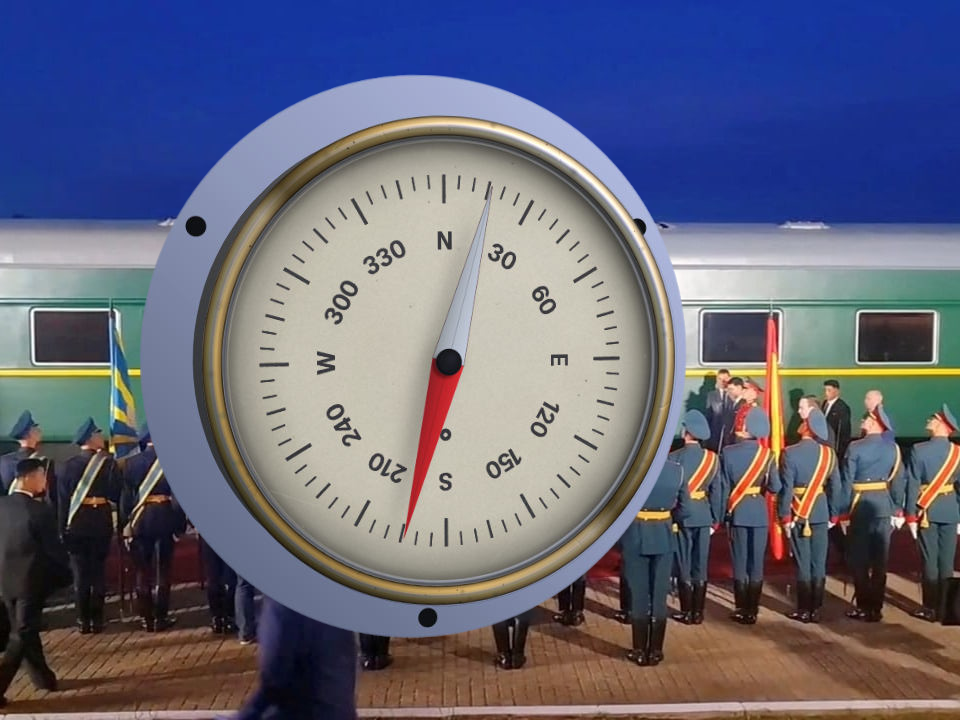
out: 195 °
